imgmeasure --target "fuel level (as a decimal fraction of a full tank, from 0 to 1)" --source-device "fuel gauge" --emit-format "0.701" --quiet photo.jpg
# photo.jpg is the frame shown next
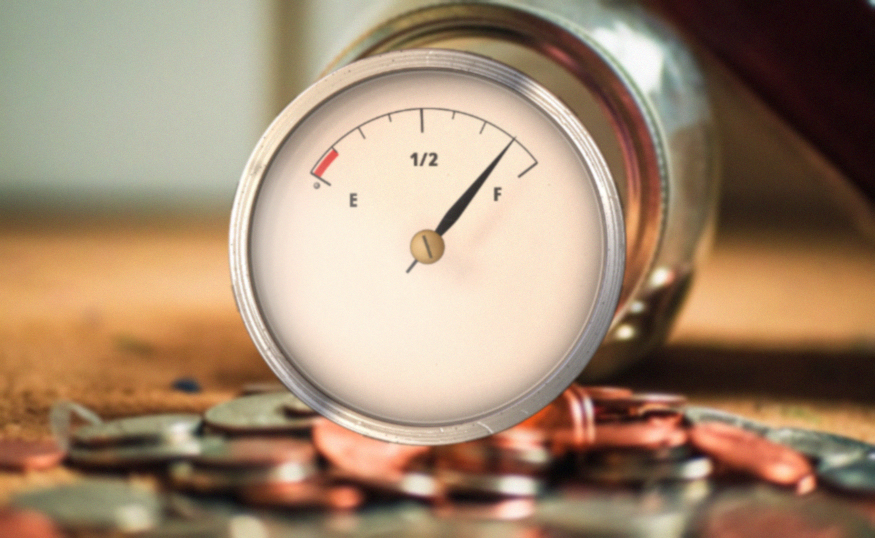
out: 0.875
